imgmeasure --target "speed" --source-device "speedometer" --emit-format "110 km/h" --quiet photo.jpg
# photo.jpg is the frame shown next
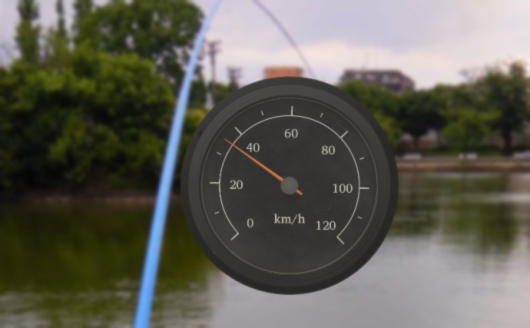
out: 35 km/h
